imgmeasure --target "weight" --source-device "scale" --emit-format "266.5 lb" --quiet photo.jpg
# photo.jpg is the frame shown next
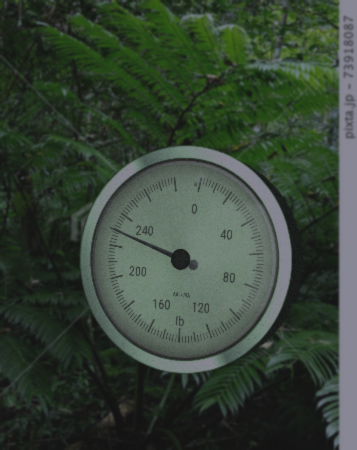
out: 230 lb
